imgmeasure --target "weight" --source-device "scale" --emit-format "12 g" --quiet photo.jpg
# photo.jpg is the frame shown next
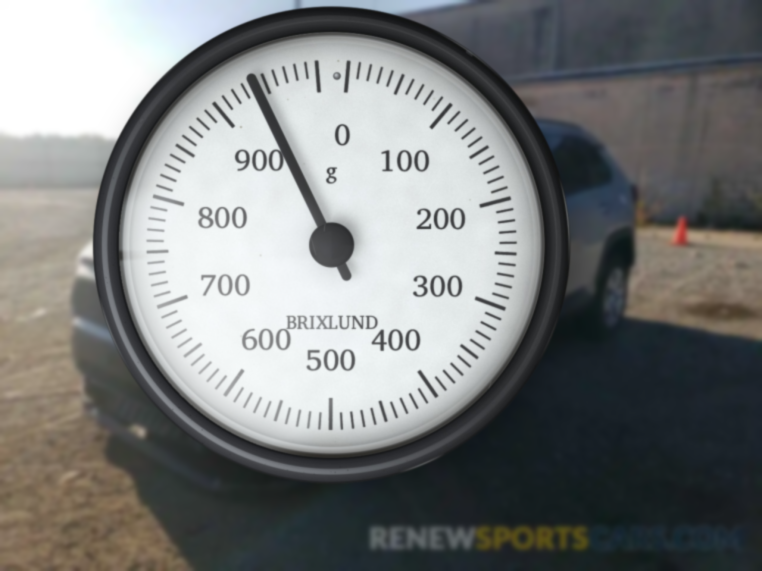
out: 940 g
